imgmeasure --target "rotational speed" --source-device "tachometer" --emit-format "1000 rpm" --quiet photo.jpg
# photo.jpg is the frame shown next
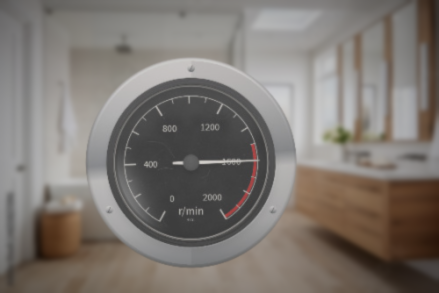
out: 1600 rpm
